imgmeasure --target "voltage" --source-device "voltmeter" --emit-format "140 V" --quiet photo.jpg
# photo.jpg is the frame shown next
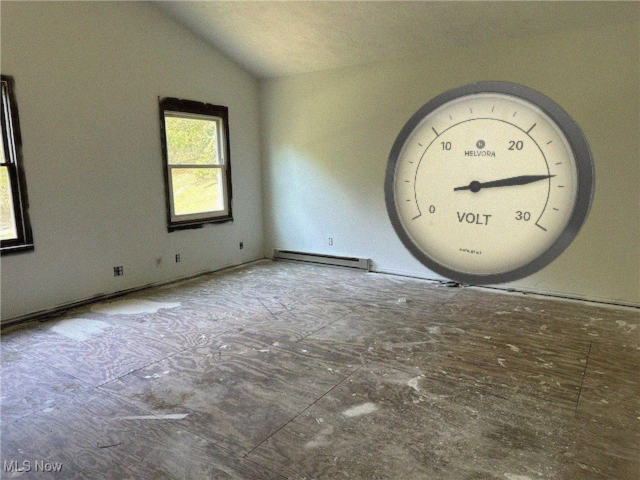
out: 25 V
